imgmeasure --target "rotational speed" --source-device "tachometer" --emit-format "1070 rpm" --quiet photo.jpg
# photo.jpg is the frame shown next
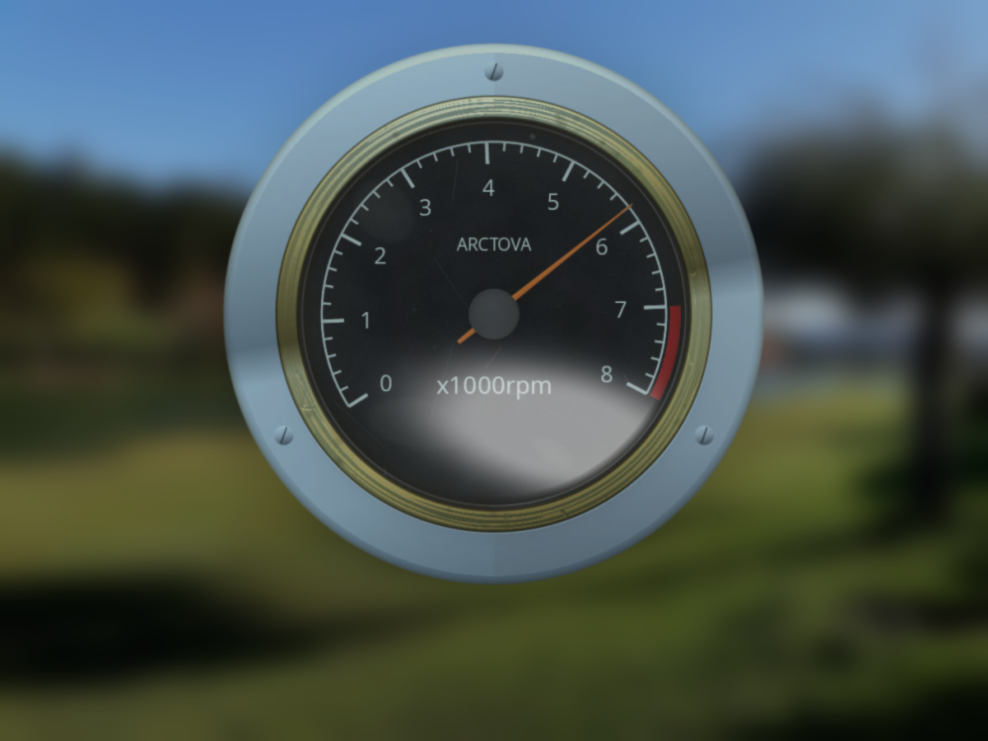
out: 5800 rpm
